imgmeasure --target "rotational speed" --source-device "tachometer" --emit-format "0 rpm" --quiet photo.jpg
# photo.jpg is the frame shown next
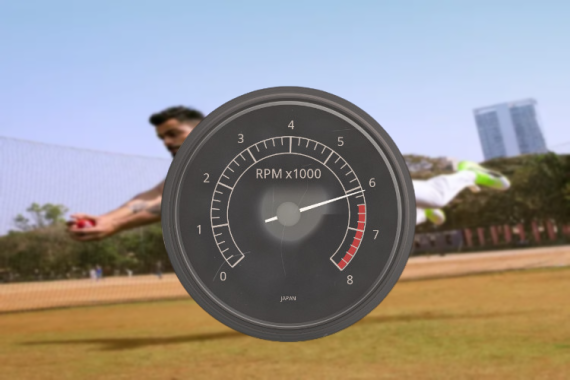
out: 6100 rpm
